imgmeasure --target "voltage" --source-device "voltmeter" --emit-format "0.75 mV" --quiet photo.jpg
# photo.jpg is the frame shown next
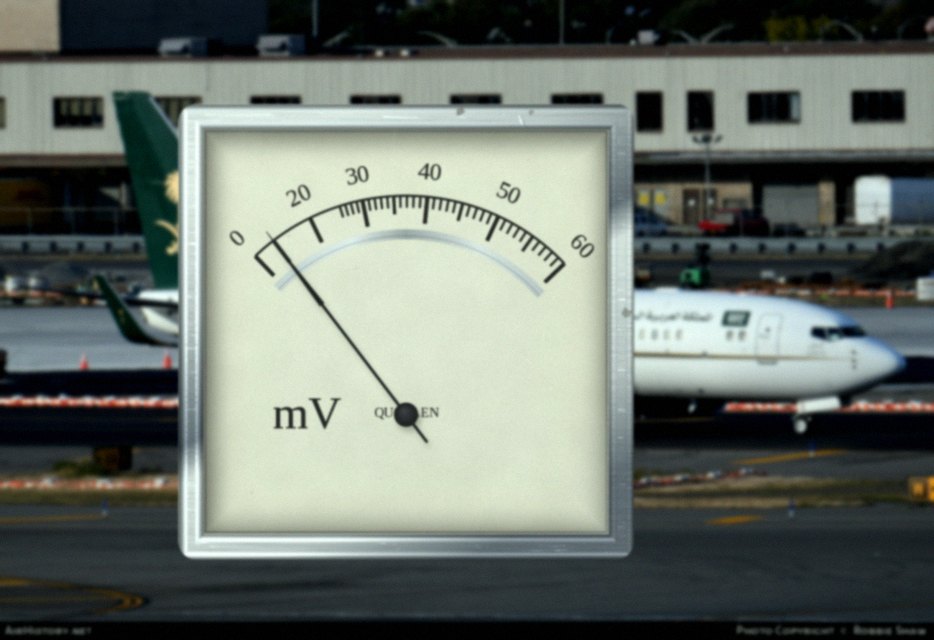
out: 10 mV
